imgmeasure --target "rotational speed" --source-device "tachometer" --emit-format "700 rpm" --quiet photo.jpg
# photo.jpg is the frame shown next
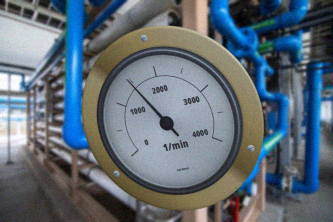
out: 1500 rpm
